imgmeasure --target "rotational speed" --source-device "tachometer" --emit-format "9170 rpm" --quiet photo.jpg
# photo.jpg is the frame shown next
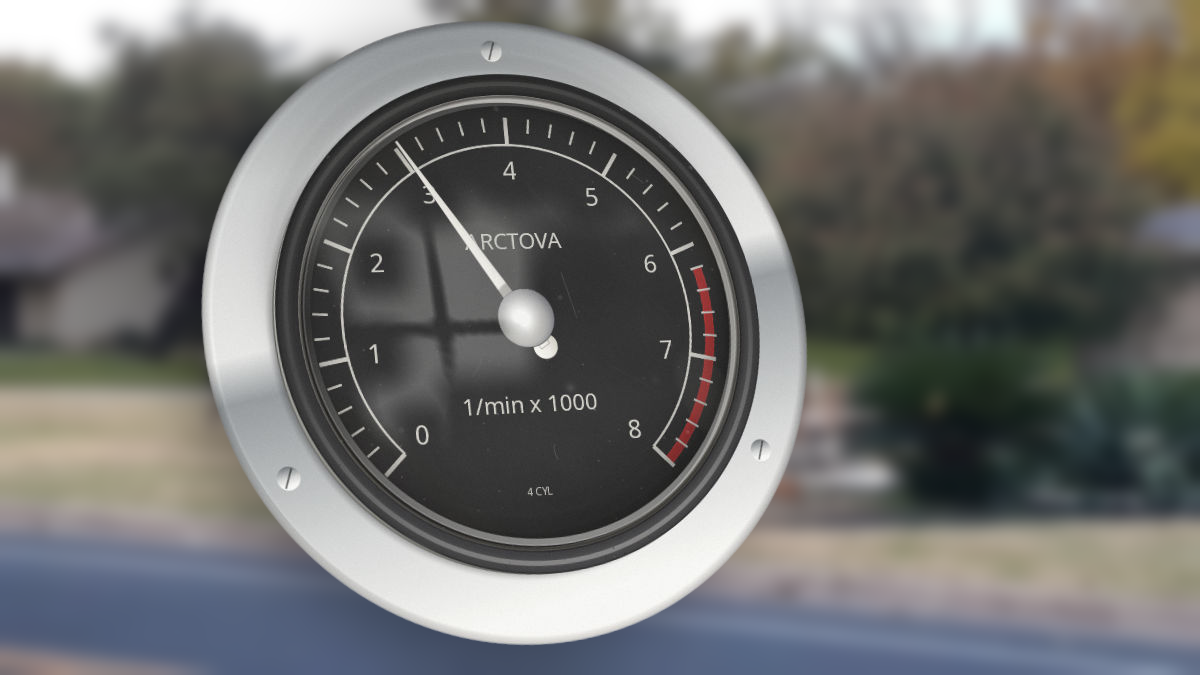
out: 3000 rpm
